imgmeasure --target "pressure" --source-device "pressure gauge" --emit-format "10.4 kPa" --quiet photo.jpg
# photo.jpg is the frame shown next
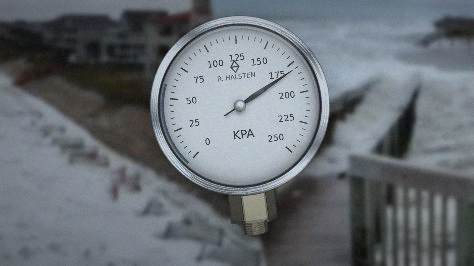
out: 180 kPa
